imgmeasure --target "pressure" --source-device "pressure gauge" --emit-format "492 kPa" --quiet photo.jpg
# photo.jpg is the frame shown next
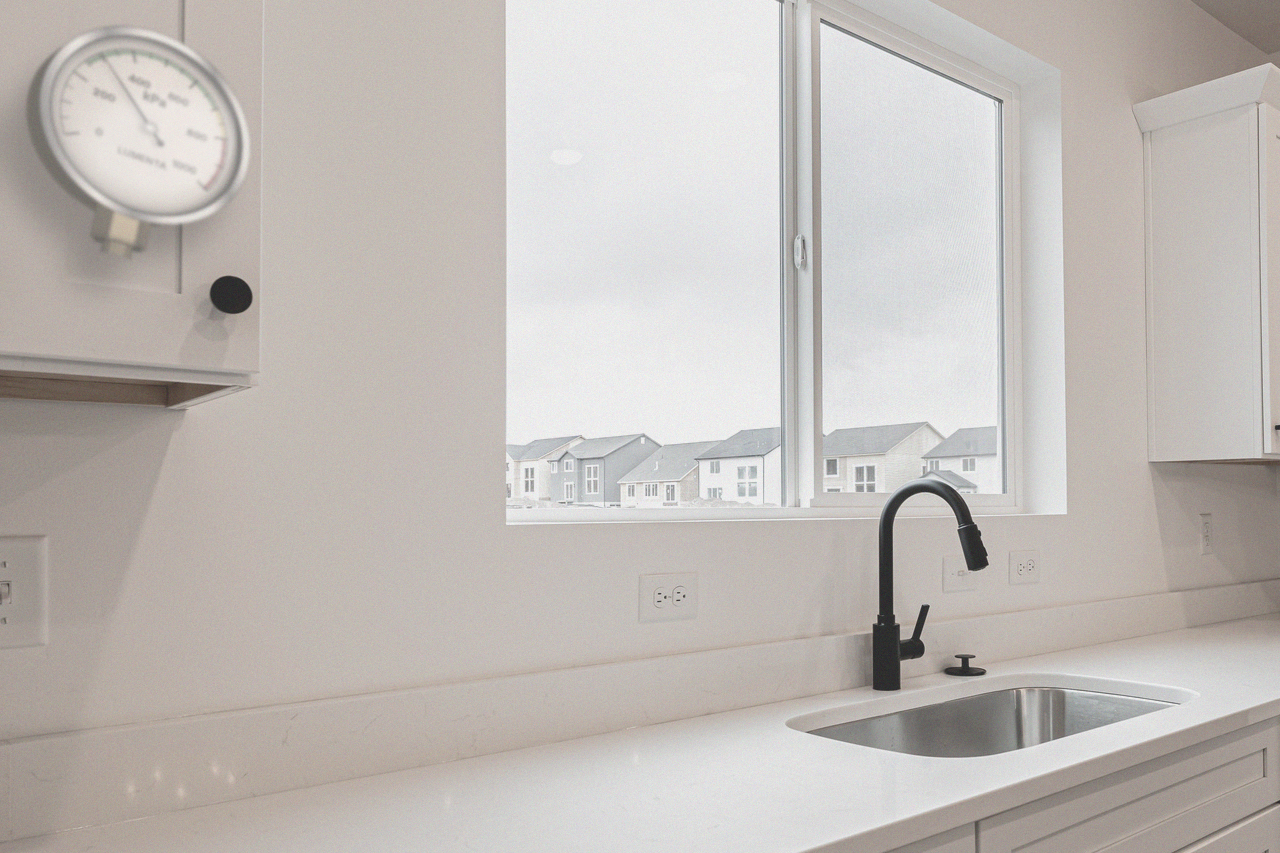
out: 300 kPa
